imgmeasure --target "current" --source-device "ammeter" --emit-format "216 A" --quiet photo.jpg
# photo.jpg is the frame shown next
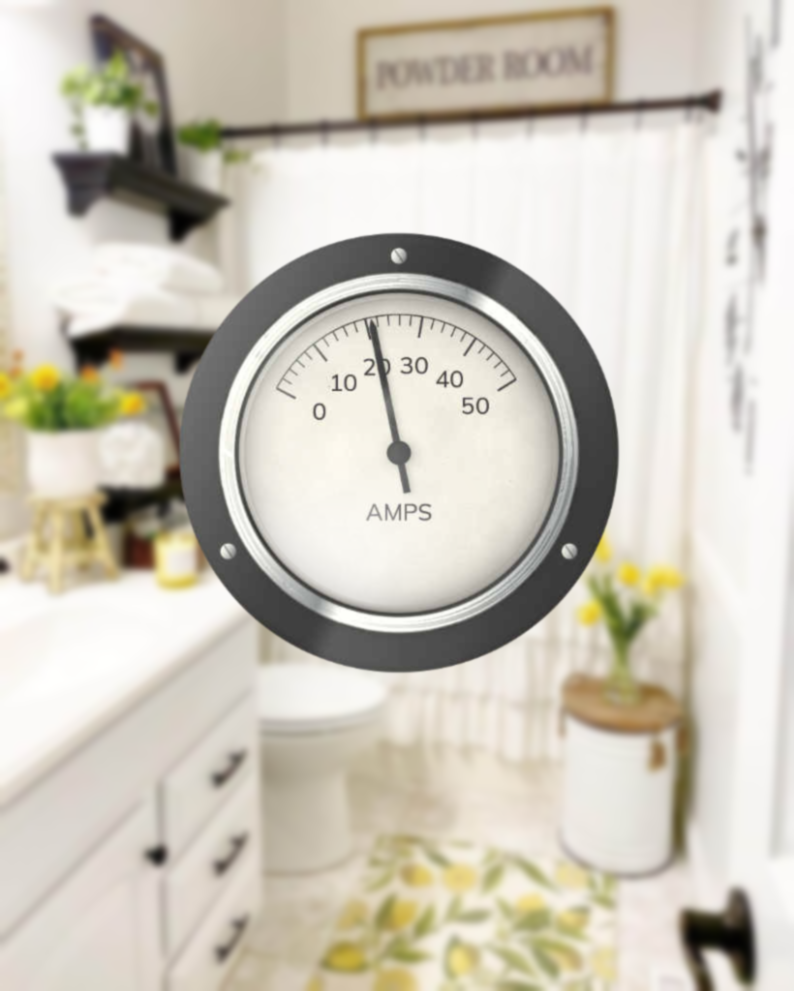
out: 21 A
